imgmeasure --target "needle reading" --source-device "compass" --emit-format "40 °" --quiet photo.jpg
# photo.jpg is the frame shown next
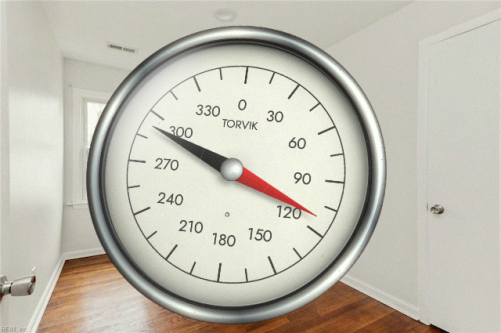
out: 112.5 °
